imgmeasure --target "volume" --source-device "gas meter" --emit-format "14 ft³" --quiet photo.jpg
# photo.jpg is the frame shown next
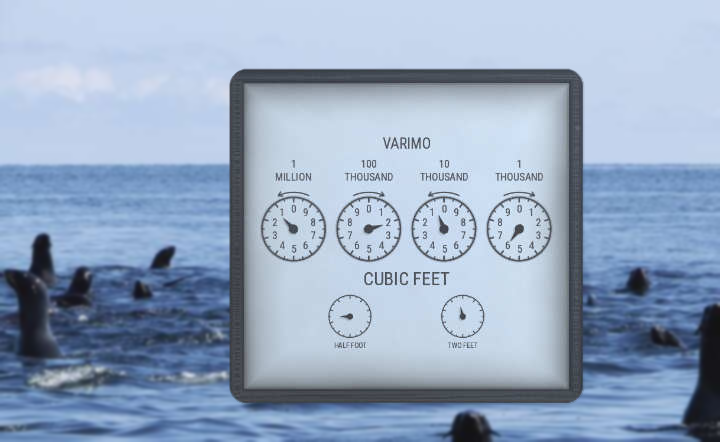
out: 120600 ft³
